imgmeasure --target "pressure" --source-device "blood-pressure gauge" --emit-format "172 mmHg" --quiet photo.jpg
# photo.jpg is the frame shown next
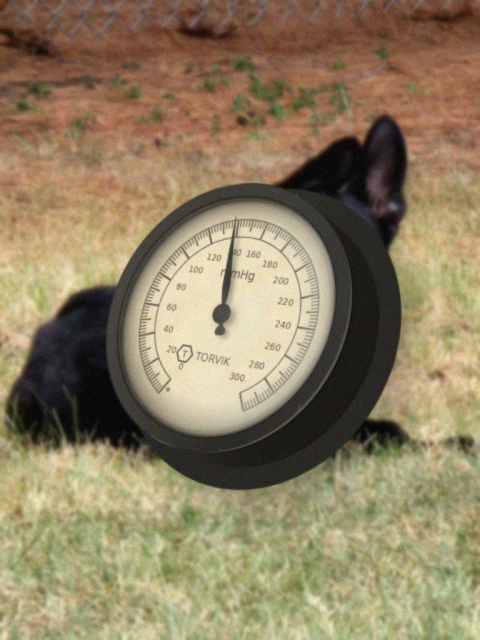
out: 140 mmHg
